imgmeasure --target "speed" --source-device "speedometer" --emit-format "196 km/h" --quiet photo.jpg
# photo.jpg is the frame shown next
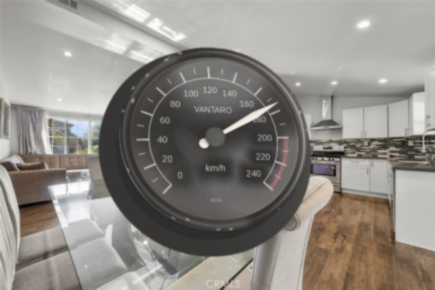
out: 175 km/h
